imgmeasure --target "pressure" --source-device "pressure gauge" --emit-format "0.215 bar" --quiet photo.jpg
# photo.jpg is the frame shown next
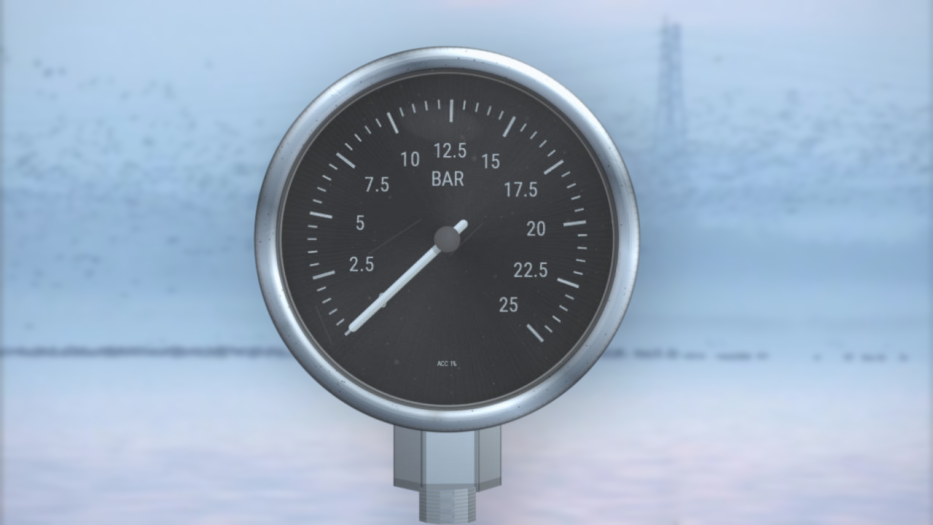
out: 0 bar
